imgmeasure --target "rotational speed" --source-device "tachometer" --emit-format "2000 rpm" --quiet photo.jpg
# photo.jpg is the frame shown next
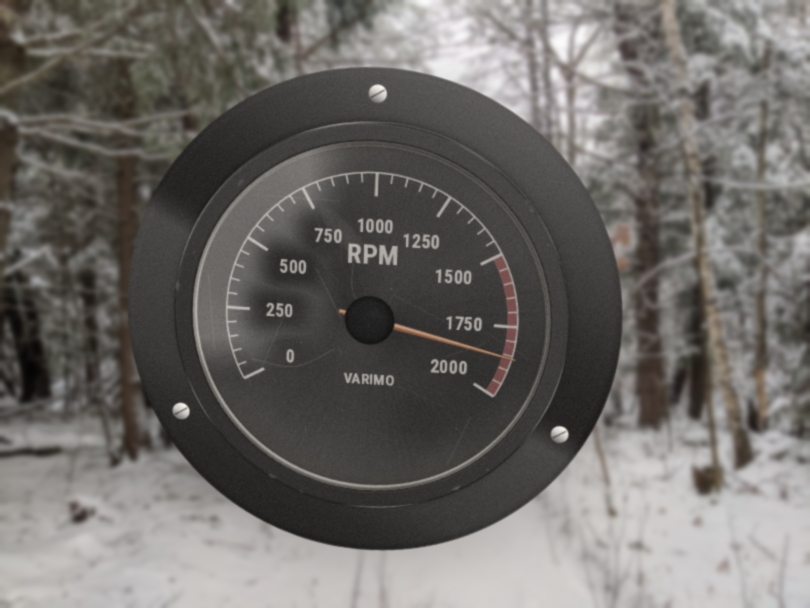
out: 1850 rpm
